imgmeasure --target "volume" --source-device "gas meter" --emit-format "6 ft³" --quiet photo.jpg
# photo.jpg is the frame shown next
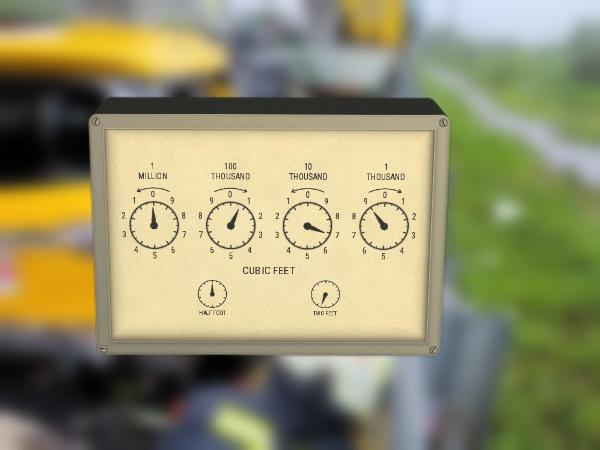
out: 6900 ft³
